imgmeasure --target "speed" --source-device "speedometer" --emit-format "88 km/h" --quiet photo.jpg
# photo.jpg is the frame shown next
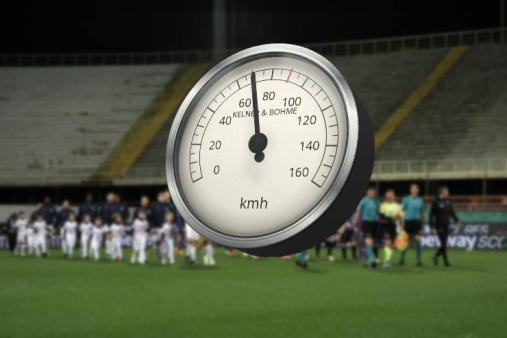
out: 70 km/h
